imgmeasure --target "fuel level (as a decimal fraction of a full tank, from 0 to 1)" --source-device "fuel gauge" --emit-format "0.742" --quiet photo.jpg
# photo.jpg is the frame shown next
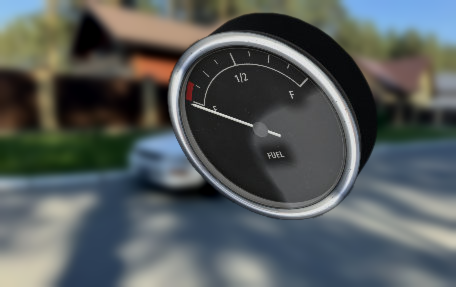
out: 0
